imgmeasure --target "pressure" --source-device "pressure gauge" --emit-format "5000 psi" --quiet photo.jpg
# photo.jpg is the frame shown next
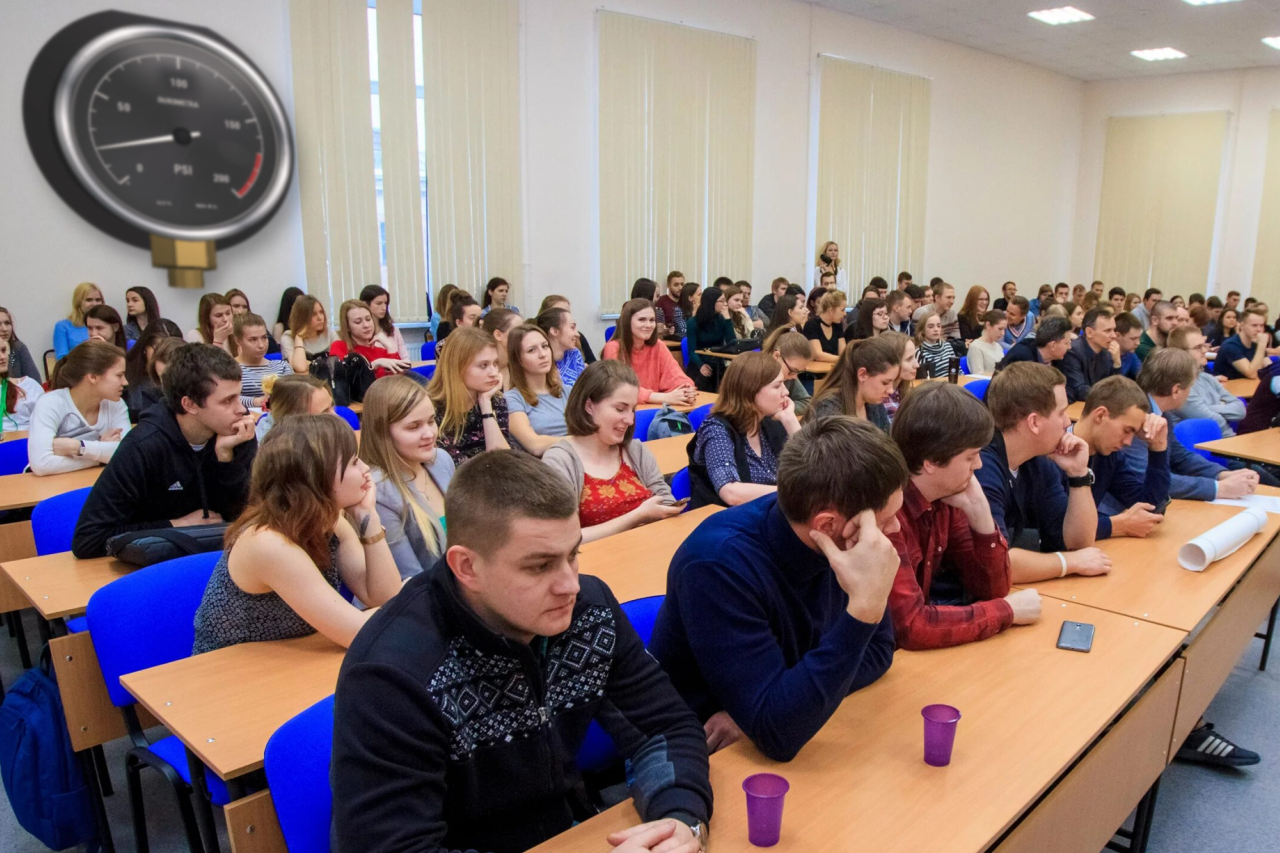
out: 20 psi
